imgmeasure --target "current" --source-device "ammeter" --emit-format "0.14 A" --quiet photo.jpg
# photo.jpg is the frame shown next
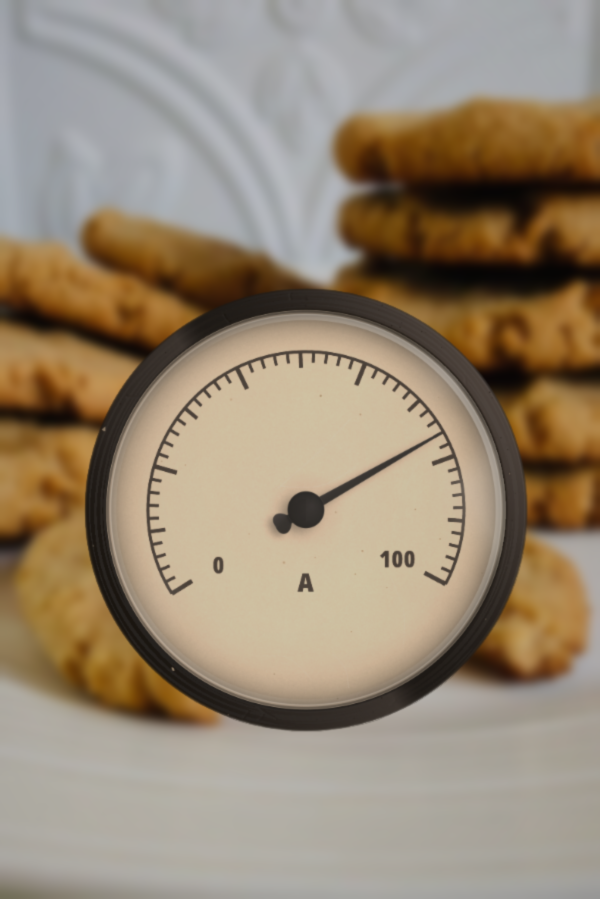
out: 76 A
